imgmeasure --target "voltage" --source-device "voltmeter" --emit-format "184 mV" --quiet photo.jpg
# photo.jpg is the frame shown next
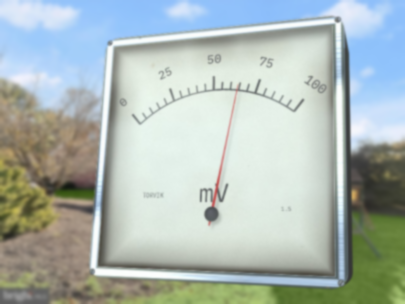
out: 65 mV
